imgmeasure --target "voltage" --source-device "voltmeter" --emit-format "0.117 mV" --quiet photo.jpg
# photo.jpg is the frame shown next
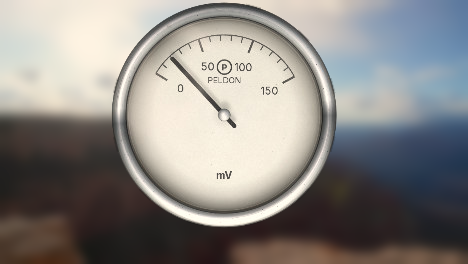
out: 20 mV
